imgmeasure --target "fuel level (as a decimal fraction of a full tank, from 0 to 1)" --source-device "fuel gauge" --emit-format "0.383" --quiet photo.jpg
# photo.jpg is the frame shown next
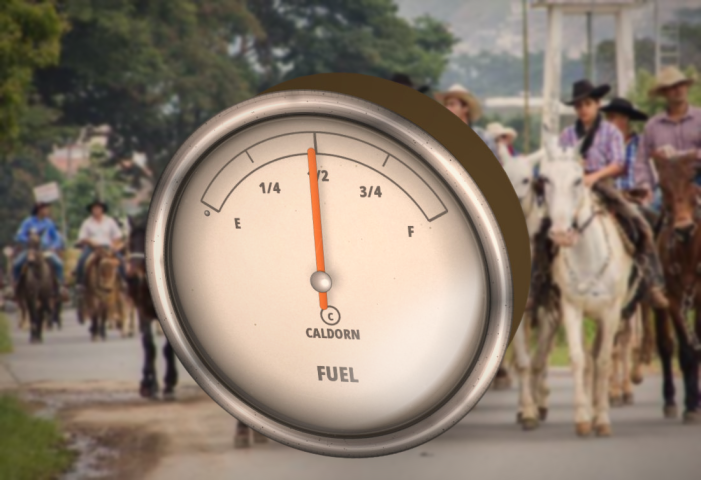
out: 0.5
